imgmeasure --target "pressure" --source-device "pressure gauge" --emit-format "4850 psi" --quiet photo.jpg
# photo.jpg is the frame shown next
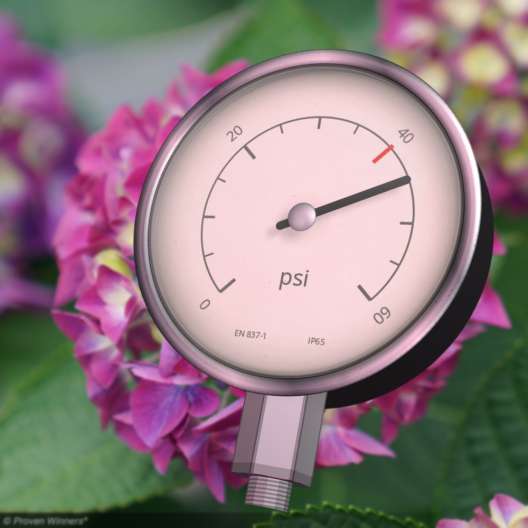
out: 45 psi
